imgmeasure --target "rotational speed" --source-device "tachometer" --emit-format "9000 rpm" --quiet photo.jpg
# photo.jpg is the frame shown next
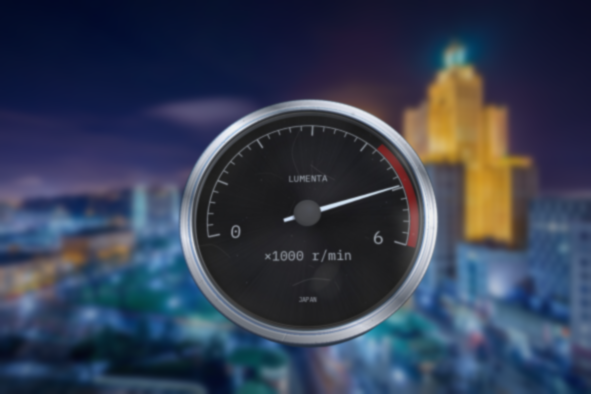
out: 5000 rpm
